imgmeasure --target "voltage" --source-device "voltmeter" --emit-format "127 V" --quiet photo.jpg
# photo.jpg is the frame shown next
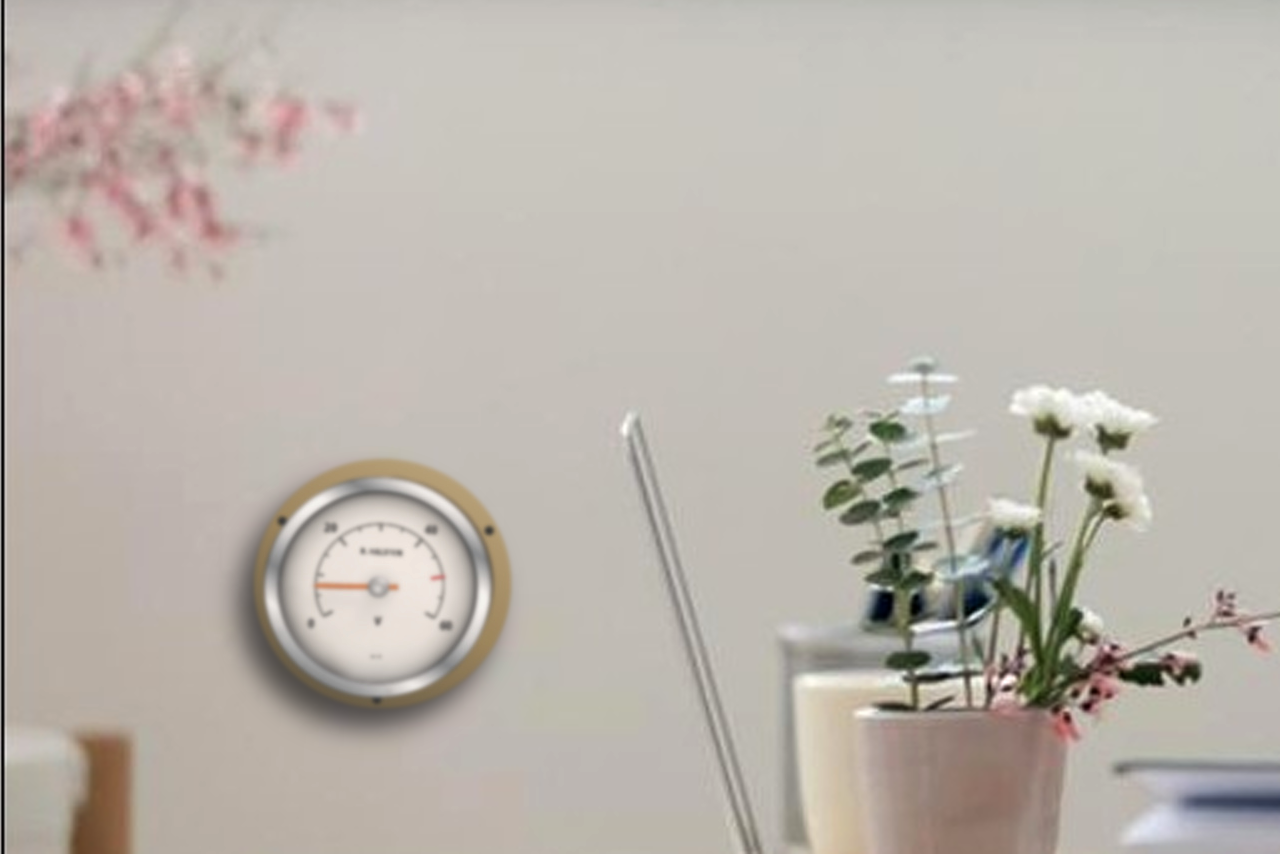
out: 7.5 V
